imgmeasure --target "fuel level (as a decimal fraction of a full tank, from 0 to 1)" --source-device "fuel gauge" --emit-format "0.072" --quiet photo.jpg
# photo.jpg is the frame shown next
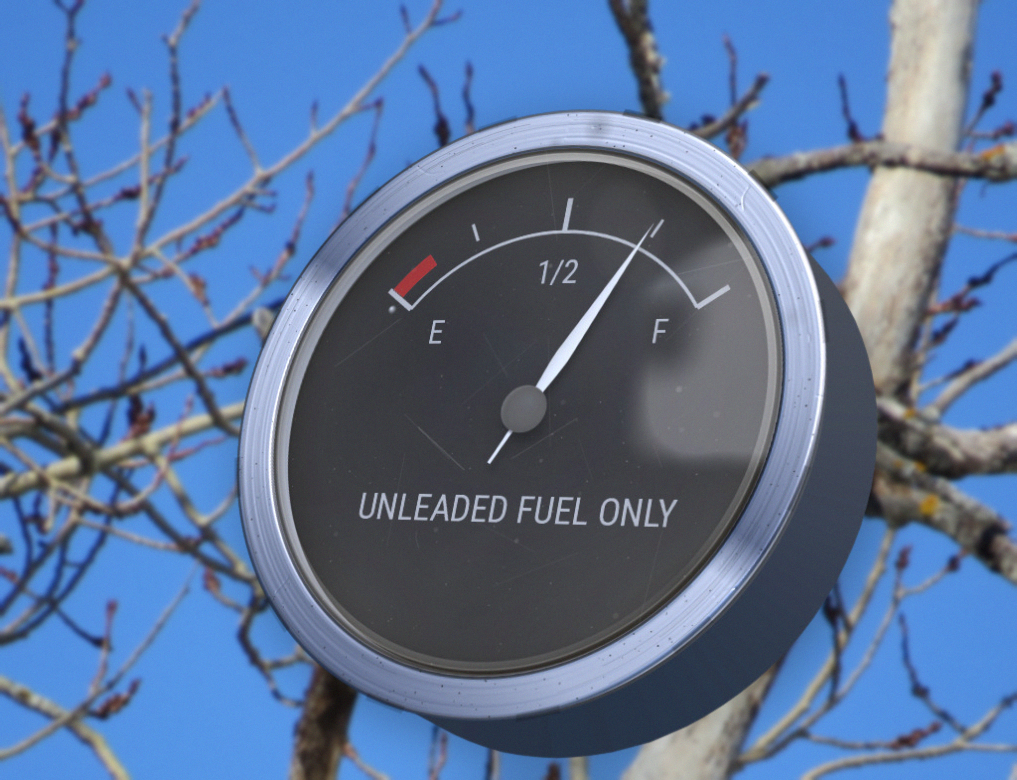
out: 0.75
